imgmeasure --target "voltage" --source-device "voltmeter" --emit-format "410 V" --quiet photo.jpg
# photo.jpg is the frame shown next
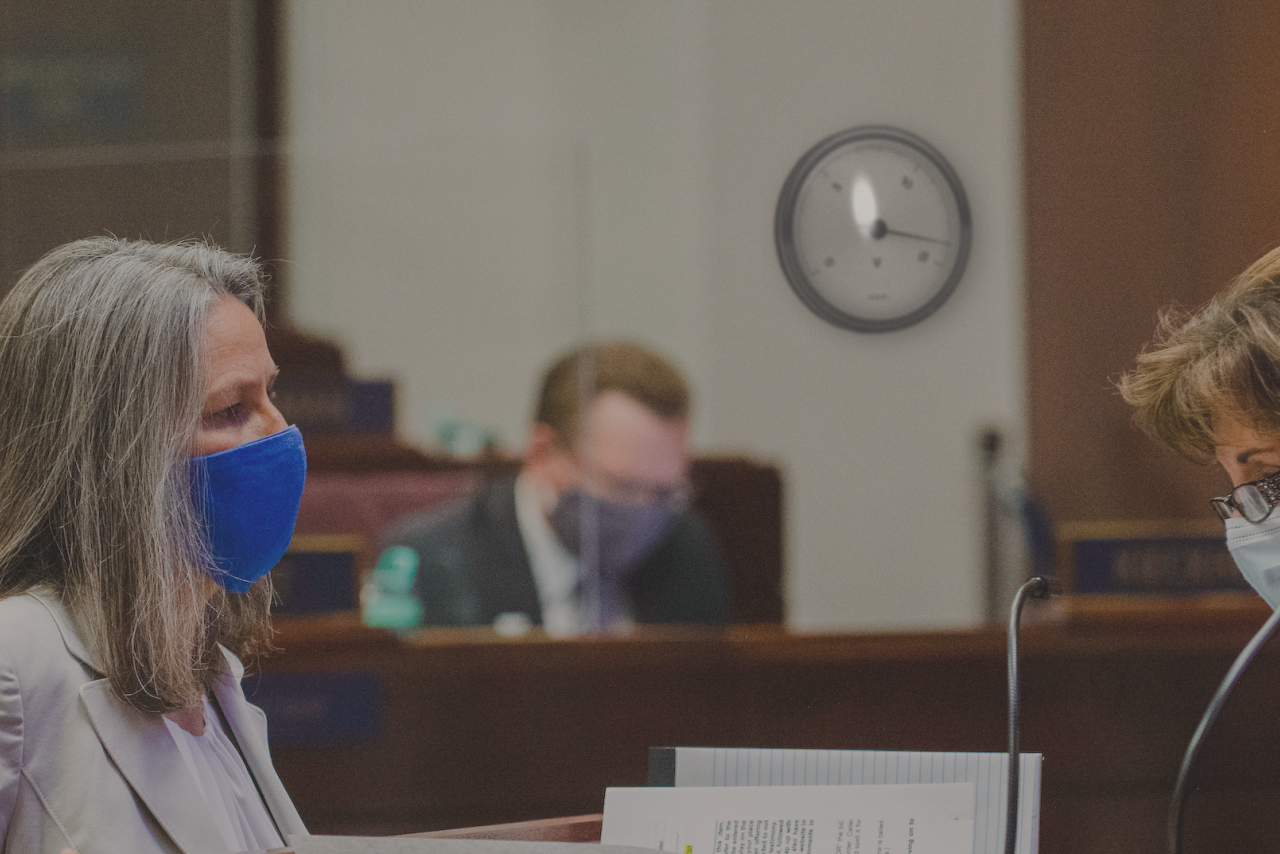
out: 14 V
